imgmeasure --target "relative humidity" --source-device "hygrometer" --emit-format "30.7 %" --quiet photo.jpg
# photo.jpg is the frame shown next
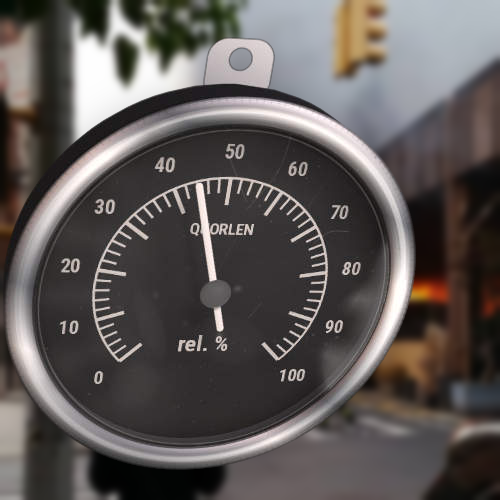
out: 44 %
